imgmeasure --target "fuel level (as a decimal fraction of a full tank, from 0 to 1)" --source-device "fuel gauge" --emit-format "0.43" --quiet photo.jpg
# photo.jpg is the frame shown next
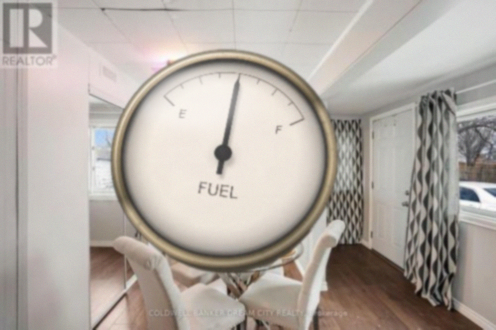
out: 0.5
